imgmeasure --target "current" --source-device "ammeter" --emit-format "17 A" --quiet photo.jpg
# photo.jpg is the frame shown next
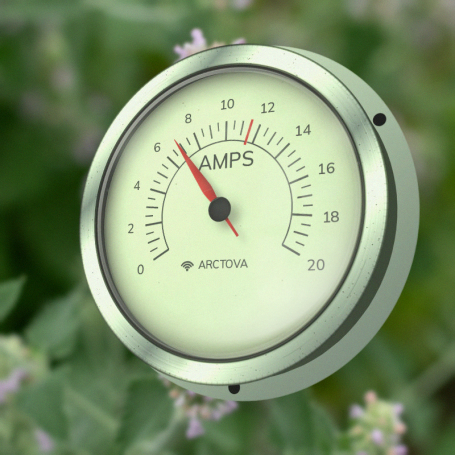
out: 7 A
